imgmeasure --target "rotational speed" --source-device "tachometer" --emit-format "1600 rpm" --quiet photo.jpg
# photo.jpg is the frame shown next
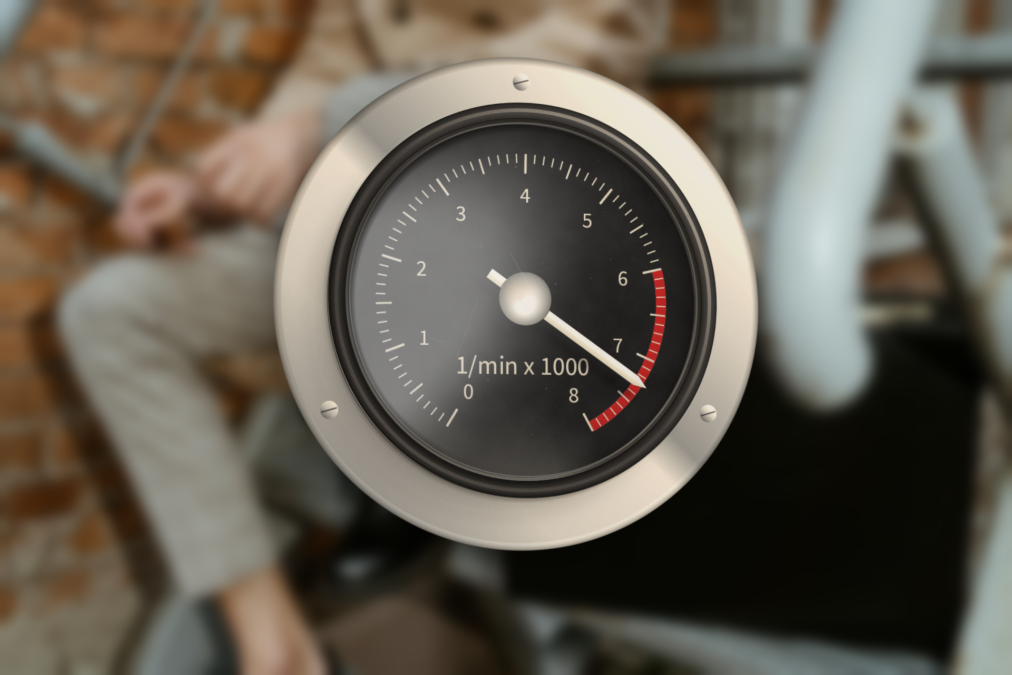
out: 7300 rpm
